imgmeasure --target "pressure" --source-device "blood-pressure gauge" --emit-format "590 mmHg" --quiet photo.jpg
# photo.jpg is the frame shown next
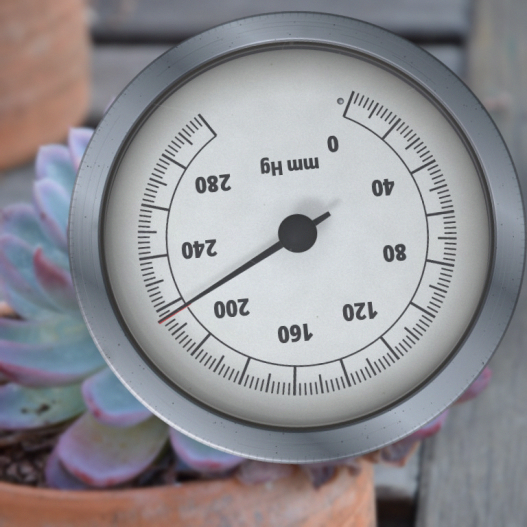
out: 216 mmHg
